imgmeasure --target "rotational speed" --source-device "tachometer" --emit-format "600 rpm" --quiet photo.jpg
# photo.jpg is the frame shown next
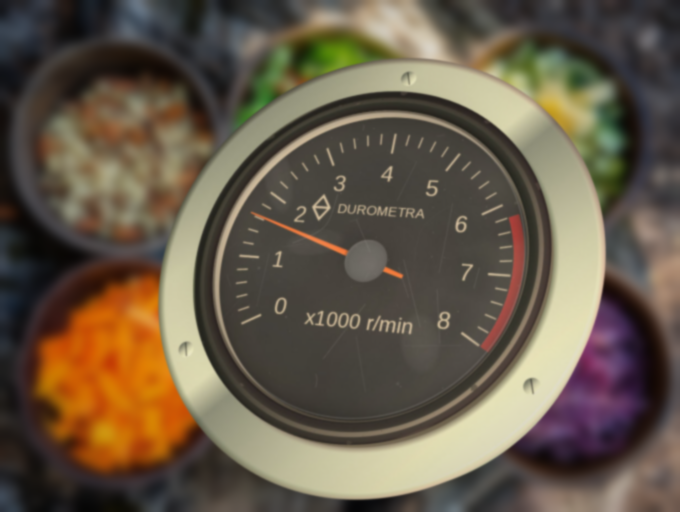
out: 1600 rpm
